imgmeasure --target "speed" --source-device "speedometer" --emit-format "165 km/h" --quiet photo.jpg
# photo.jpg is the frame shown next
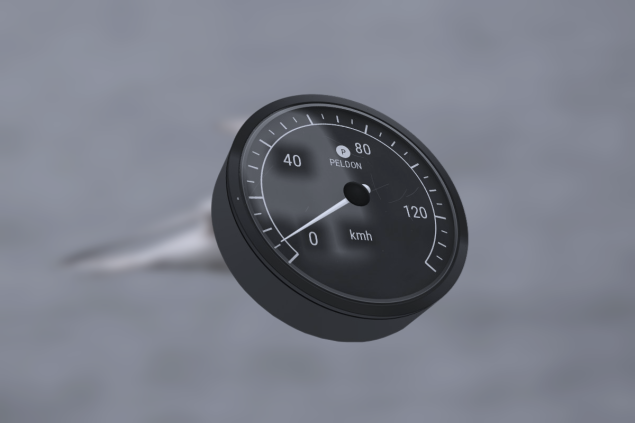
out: 5 km/h
